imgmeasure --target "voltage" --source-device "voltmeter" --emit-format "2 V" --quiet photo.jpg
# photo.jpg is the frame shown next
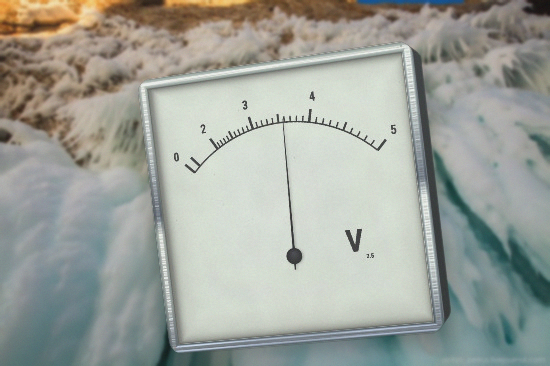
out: 3.6 V
